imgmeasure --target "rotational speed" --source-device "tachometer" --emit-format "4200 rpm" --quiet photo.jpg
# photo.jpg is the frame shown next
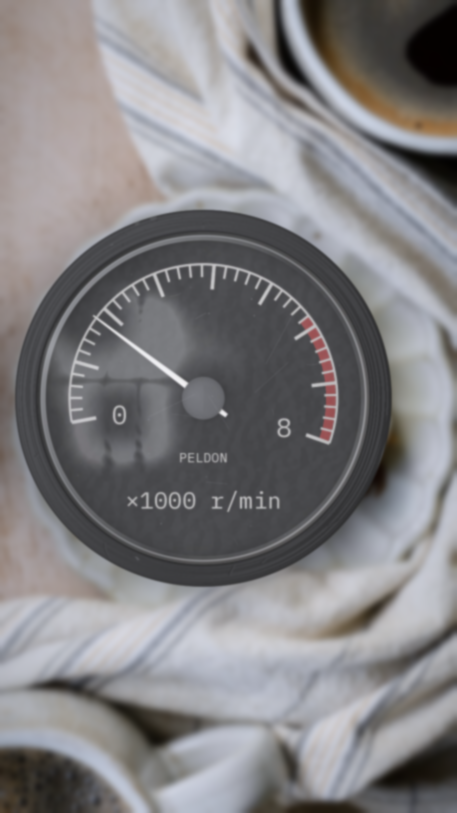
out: 1800 rpm
